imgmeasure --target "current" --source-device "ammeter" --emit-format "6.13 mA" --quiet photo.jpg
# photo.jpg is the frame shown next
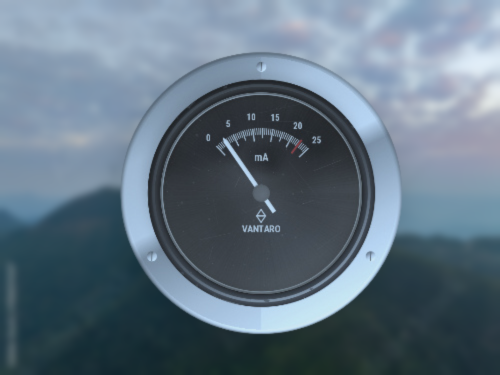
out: 2.5 mA
